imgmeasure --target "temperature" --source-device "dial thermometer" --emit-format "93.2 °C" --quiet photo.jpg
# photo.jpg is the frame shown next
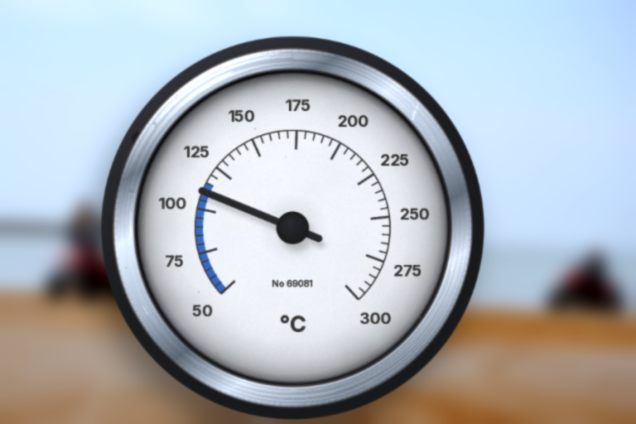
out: 110 °C
